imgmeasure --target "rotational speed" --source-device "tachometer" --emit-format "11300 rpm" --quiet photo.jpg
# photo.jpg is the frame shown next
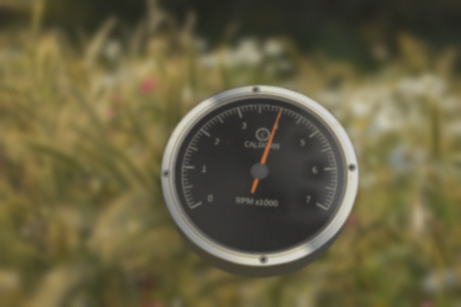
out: 4000 rpm
